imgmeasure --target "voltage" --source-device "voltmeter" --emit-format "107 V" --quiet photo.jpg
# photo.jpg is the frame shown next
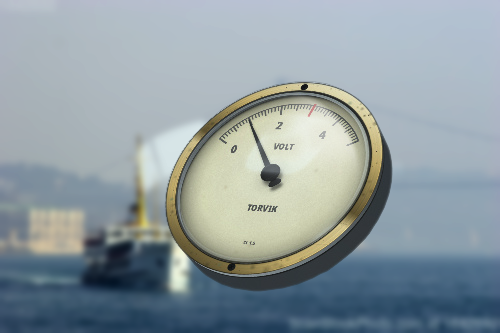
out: 1 V
